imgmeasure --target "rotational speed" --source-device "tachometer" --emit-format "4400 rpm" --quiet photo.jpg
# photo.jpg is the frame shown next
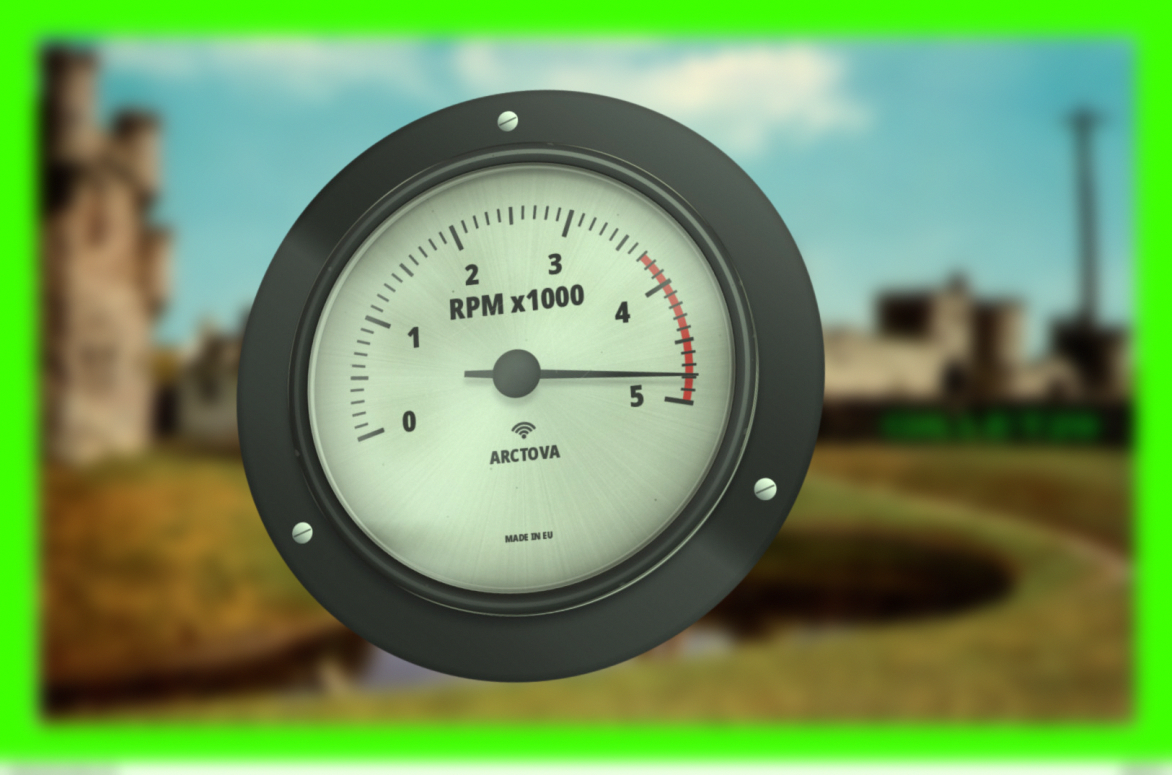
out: 4800 rpm
